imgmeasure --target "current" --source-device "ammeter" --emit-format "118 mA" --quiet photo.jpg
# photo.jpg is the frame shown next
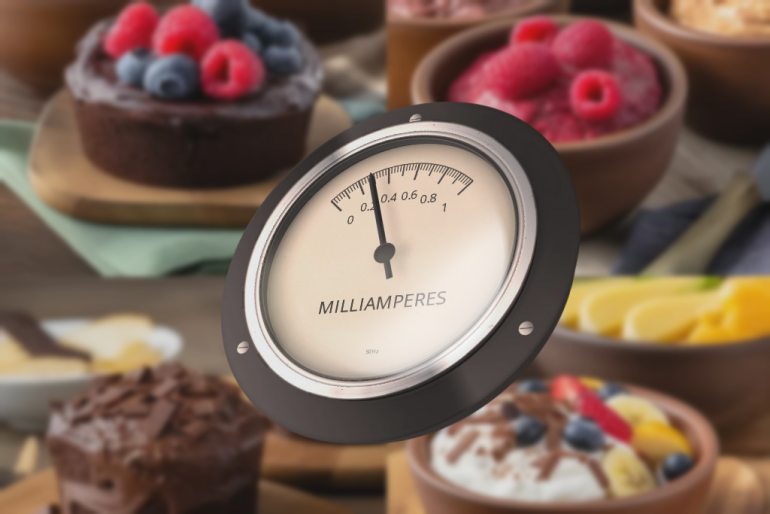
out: 0.3 mA
